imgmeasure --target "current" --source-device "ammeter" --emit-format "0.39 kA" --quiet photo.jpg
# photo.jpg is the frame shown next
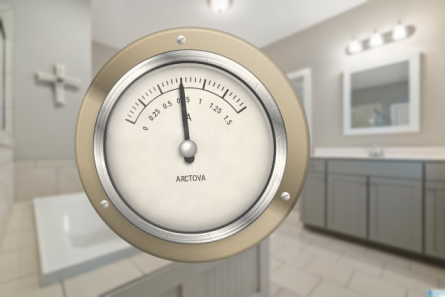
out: 0.75 kA
